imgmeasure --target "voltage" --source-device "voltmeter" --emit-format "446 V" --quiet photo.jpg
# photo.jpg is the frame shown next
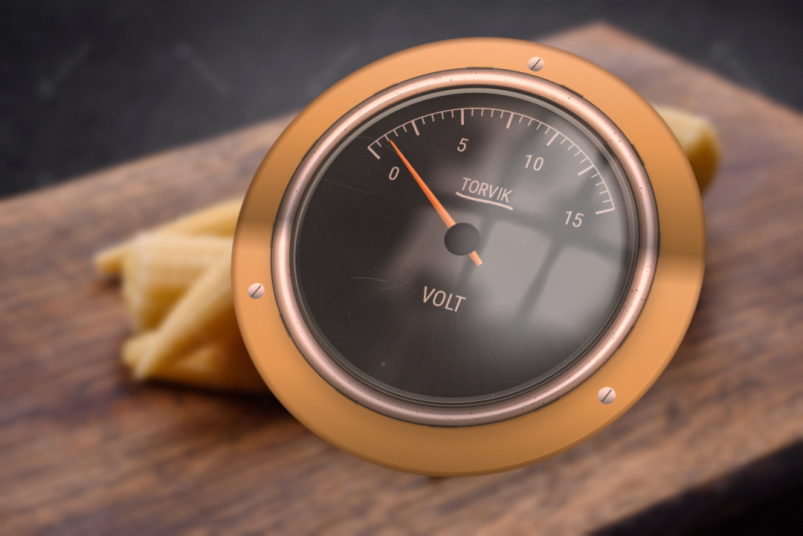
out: 1 V
